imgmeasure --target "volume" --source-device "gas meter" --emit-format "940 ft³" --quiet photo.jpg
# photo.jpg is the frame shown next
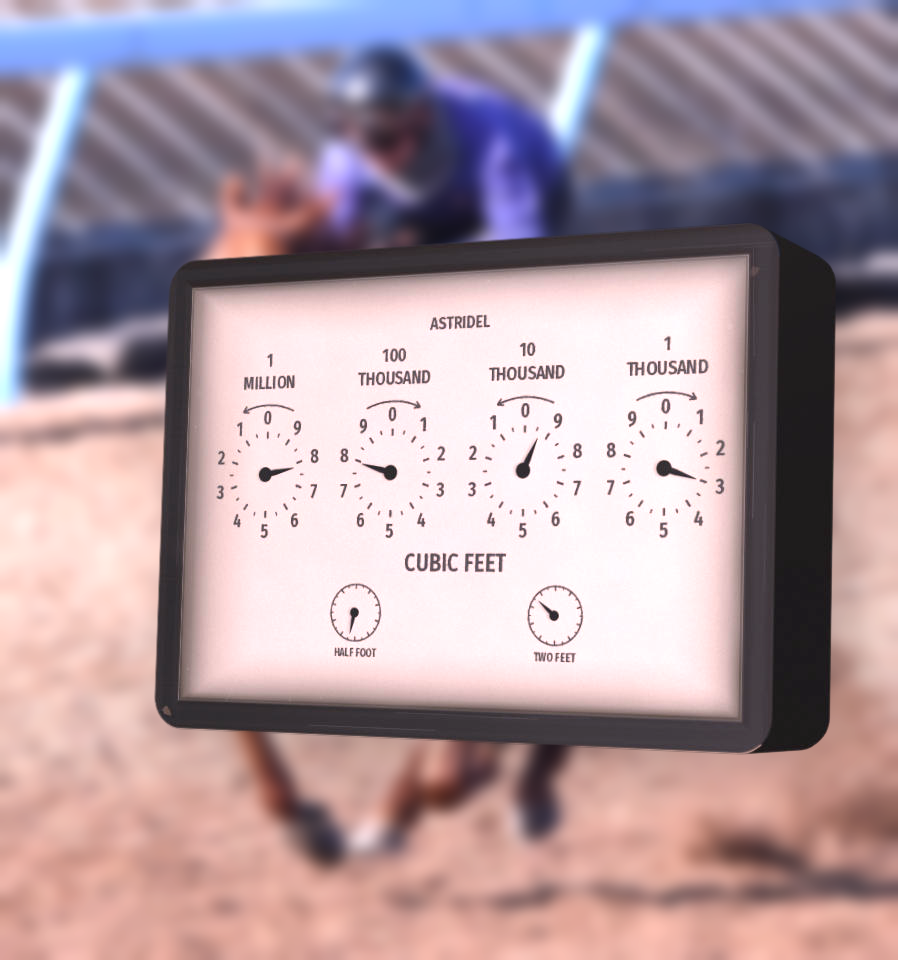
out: 779300 ft³
